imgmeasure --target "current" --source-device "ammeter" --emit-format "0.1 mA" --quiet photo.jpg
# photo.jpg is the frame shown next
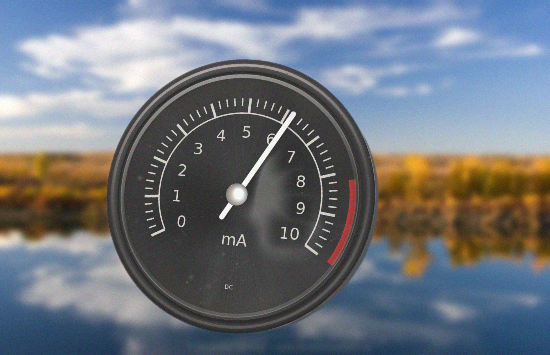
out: 6.2 mA
